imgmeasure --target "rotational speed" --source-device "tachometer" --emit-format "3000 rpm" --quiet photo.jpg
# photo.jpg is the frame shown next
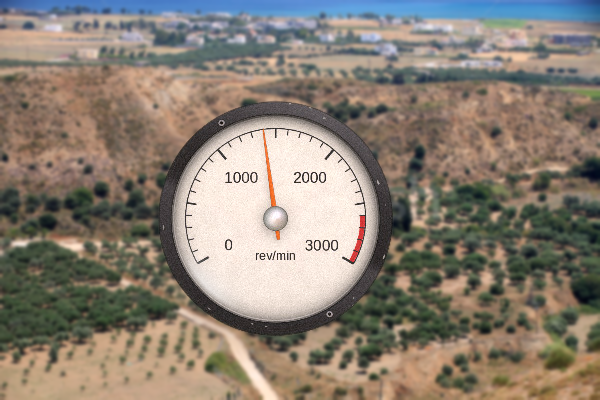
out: 1400 rpm
